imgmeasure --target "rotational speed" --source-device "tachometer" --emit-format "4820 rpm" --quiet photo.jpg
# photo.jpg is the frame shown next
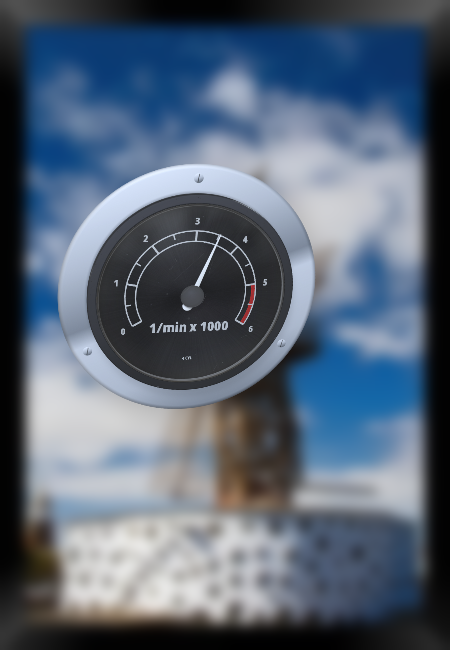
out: 3500 rpm
